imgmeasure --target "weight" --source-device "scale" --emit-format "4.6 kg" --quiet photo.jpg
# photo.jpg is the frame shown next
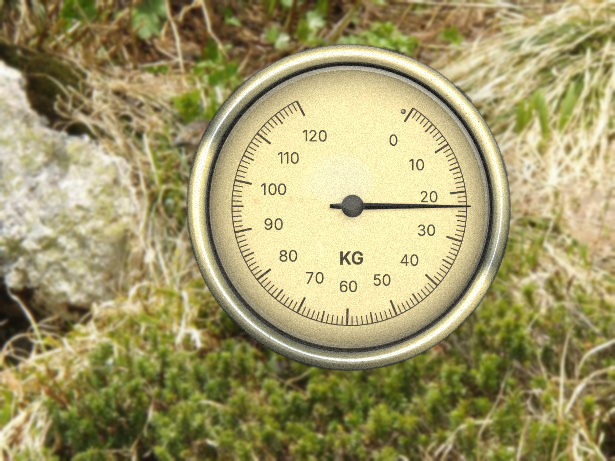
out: 23 kg
